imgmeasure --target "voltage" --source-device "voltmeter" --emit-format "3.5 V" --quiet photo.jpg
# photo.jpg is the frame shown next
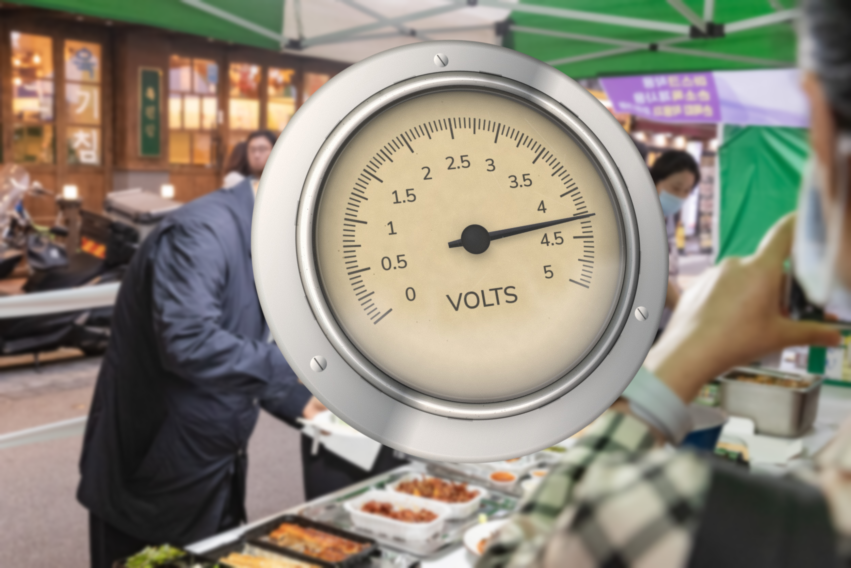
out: 4.3 V
